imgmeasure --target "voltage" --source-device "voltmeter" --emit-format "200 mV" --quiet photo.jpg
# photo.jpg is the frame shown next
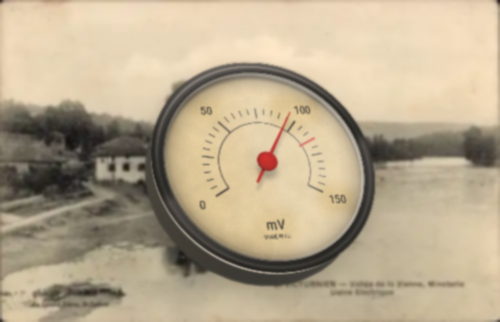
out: 95 mV
